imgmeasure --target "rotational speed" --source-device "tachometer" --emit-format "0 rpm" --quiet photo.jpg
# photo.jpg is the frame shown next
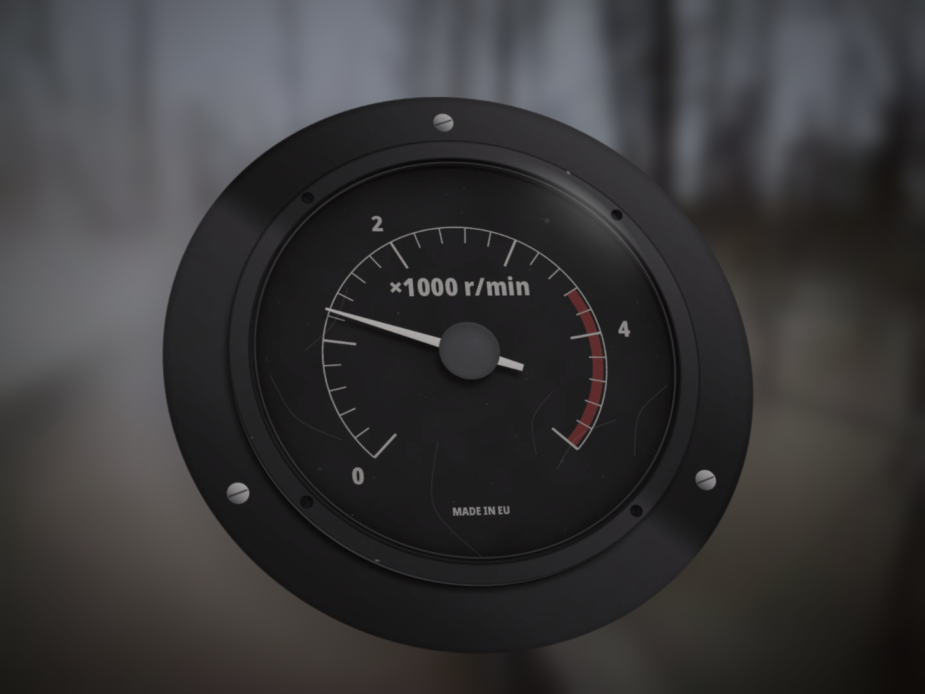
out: 1200 rpm
